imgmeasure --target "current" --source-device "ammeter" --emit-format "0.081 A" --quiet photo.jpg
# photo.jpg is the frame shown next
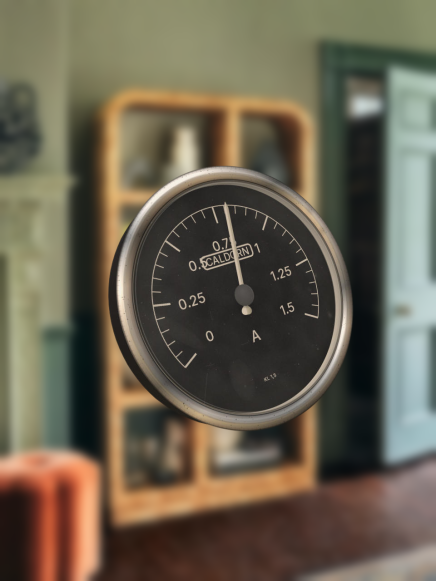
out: 0.8 A
